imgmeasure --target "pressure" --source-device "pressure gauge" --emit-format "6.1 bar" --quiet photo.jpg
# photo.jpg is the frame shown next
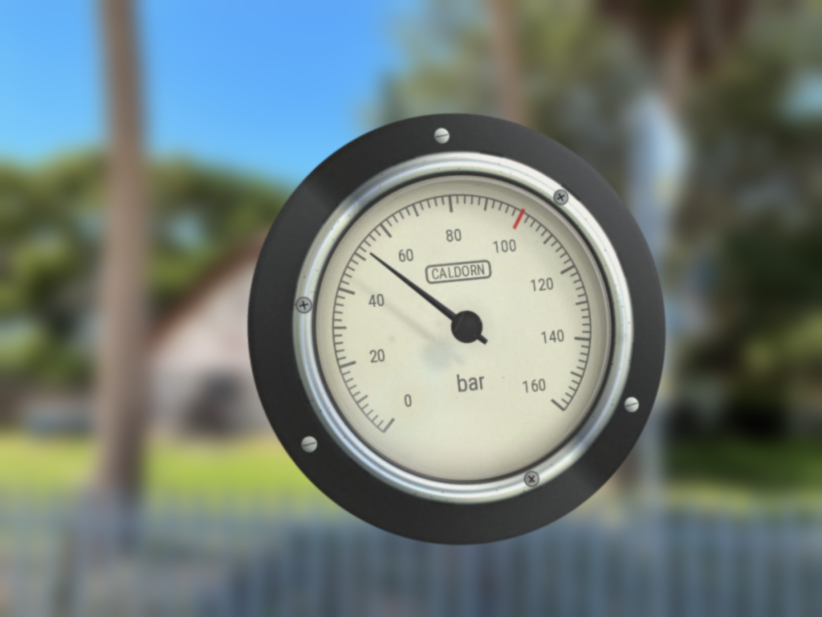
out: 52 bar
